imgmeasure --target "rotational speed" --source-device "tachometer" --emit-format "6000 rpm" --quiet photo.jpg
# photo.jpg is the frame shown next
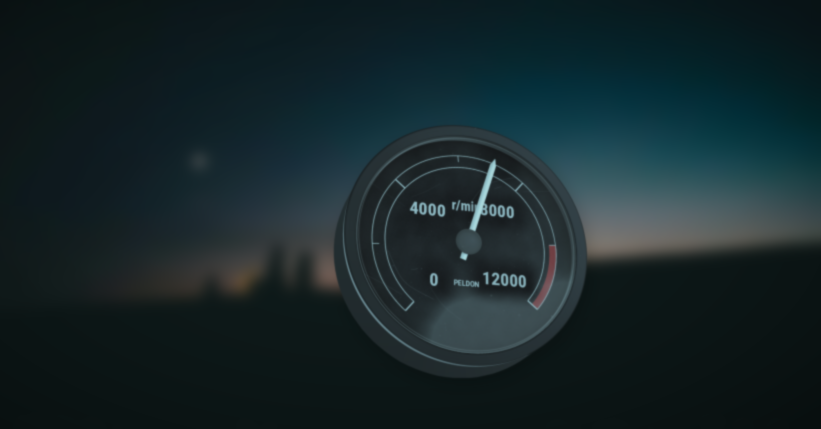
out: 7000 rpm
